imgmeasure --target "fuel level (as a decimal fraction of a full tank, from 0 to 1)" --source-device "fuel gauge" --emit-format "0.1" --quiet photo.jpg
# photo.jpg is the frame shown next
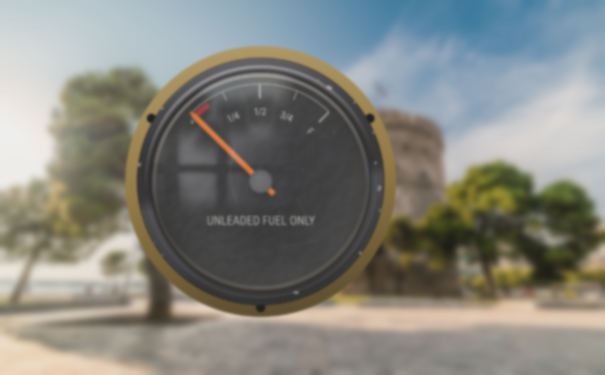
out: 0
